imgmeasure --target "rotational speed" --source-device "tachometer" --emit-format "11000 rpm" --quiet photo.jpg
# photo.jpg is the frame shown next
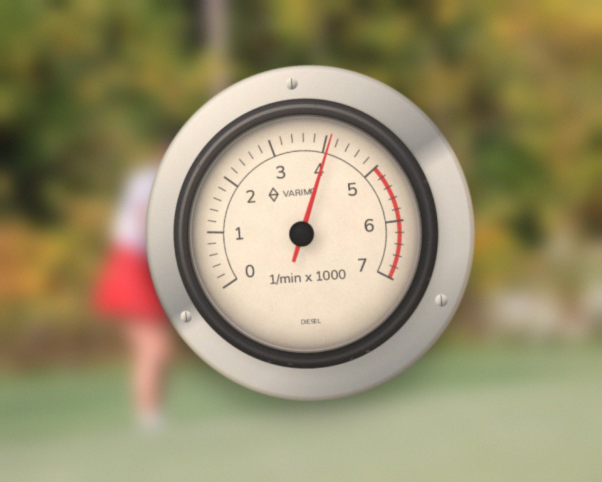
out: 4100 rpm
